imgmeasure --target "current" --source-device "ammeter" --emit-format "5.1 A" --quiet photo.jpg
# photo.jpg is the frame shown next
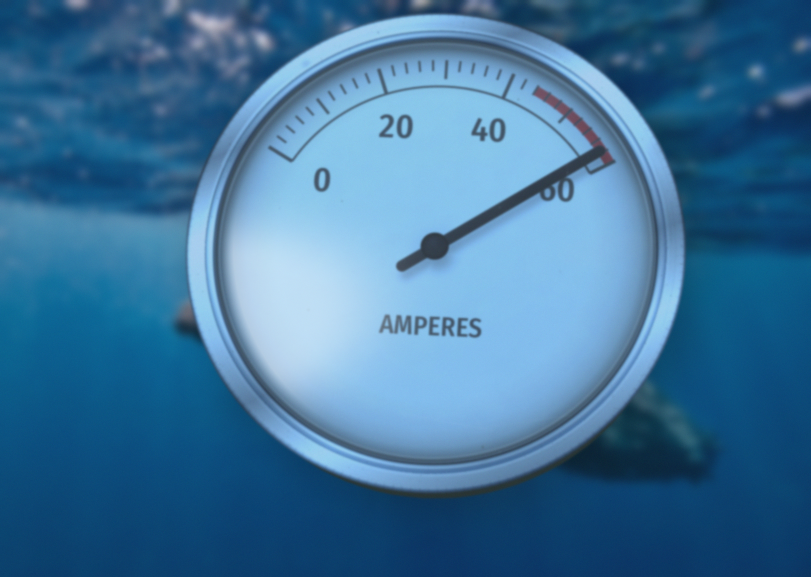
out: 58 A
